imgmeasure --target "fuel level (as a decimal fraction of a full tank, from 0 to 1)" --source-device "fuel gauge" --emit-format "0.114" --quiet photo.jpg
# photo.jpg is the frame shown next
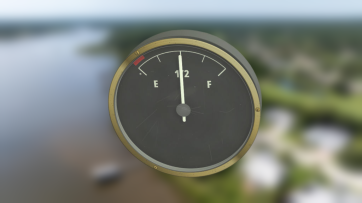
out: 0.5
